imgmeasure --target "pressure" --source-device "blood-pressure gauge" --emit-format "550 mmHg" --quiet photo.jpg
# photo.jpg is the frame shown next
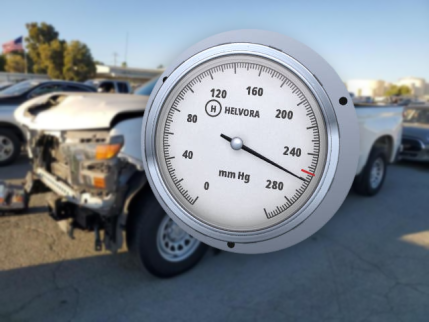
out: 260 mmHg
